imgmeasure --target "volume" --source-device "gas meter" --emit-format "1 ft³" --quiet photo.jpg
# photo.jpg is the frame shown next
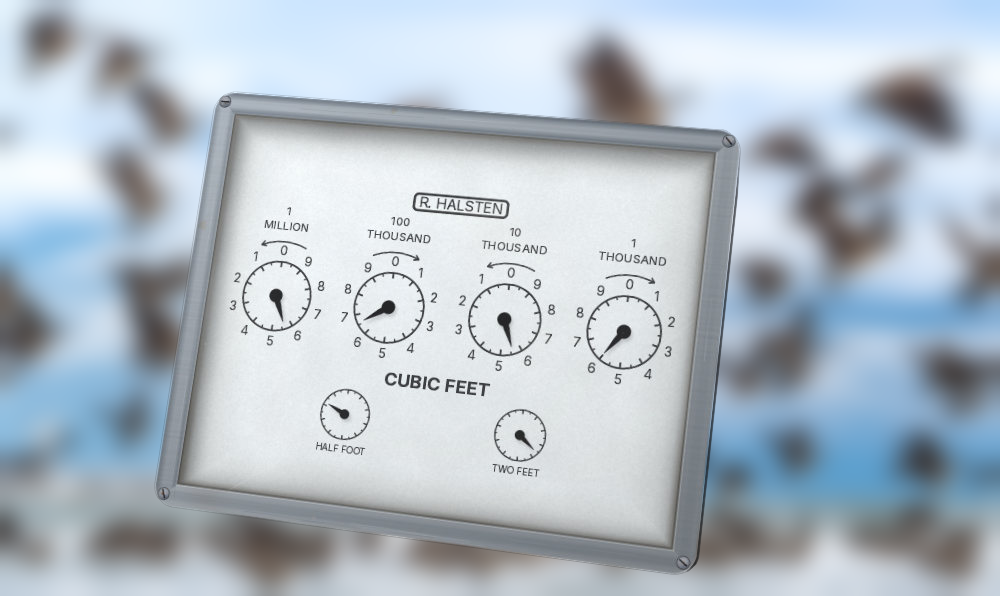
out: 565600 ft³
